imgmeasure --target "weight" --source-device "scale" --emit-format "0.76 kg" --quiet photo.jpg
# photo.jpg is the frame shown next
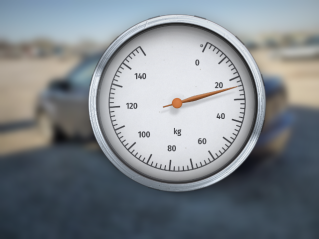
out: 24 kg
